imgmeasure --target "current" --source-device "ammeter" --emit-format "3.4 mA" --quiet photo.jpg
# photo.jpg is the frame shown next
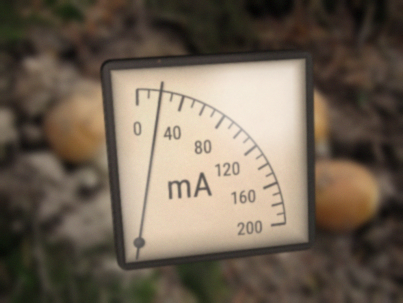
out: 20 mA
